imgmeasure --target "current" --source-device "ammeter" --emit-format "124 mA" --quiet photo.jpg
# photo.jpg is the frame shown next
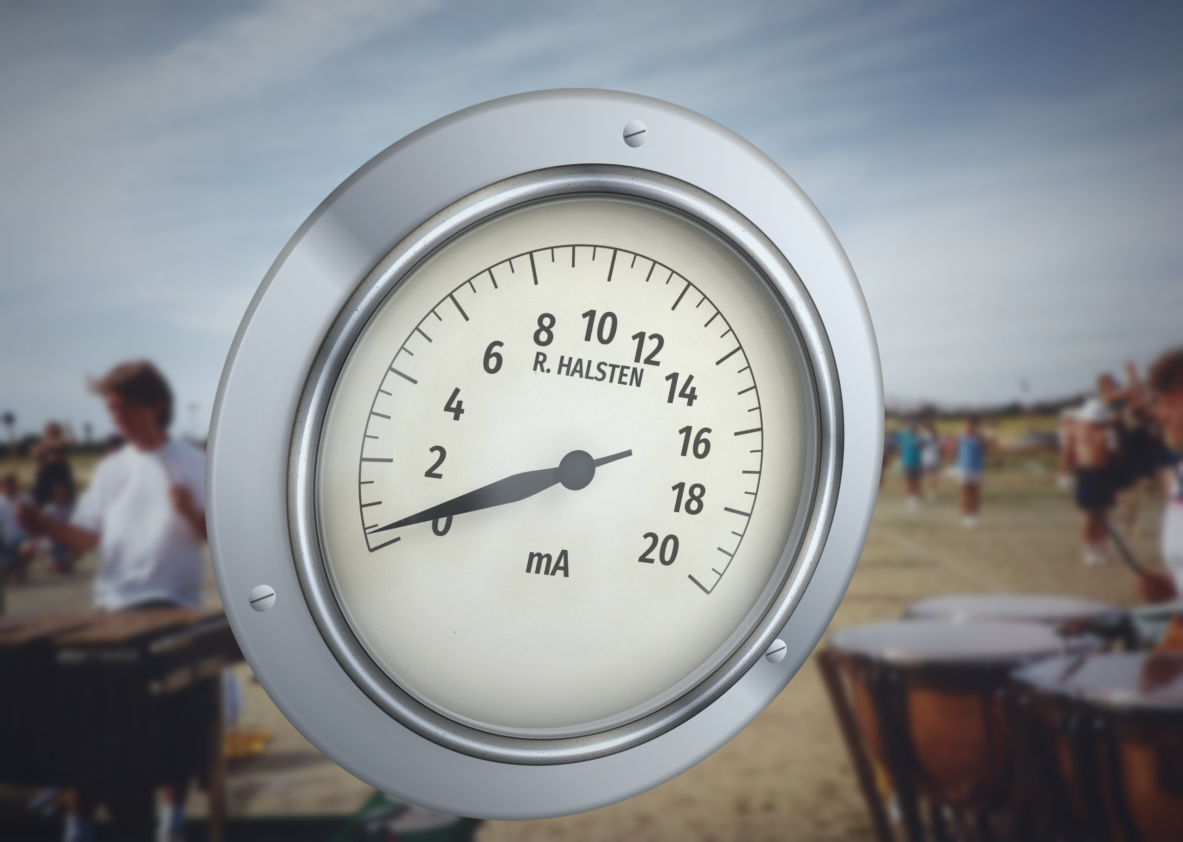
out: 0.5 mA
